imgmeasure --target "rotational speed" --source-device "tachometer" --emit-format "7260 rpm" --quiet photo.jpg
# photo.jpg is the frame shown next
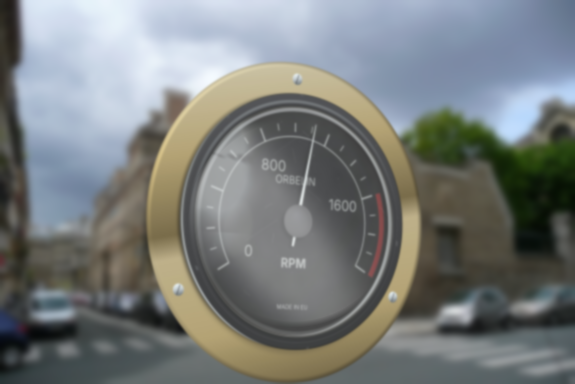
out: 1100 rpm
